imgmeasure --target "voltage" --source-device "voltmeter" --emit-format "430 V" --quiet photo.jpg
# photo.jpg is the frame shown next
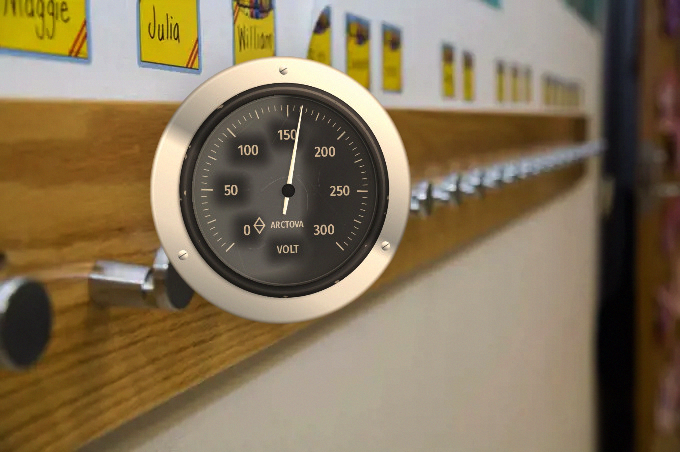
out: 160 V
